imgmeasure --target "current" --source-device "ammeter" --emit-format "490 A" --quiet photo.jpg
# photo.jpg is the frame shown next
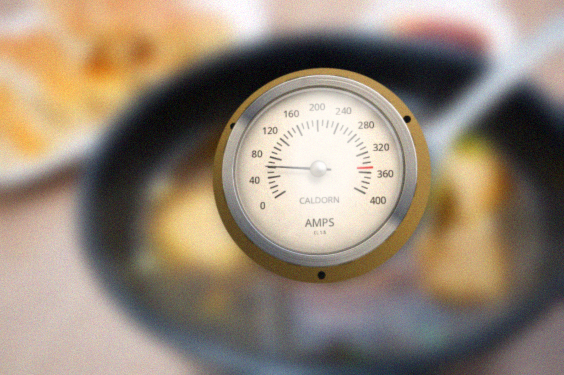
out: 60 A
